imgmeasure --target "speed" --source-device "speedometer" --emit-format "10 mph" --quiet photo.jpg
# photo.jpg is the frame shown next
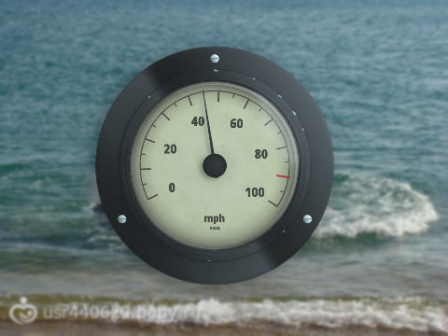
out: 45 mph
